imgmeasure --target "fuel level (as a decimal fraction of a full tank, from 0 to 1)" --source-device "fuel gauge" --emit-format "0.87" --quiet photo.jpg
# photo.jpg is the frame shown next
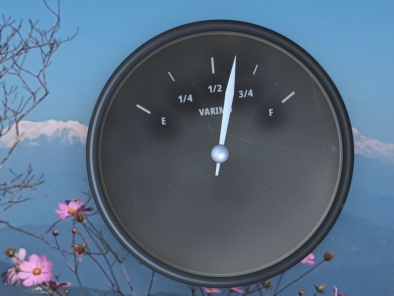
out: 0.625
